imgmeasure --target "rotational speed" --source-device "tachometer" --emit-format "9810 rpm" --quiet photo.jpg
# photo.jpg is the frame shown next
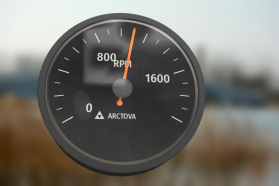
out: 1100 rpm
